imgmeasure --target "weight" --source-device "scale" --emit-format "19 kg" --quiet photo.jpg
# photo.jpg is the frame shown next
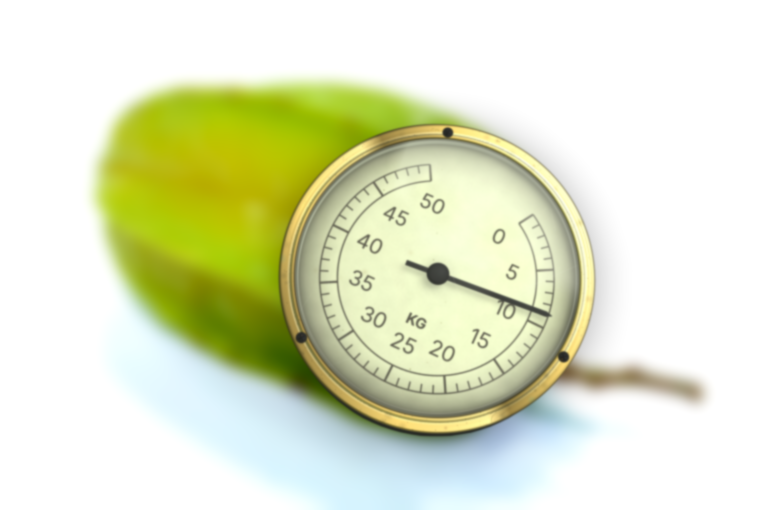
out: 9 kg
